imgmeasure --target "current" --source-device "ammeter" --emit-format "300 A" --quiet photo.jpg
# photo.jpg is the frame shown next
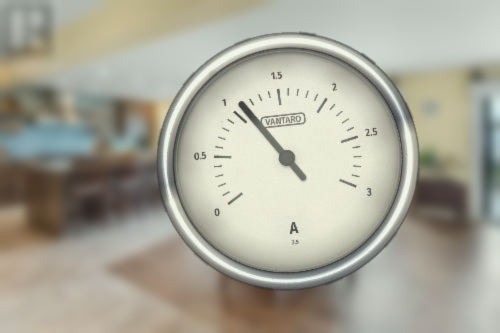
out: 1.1 A
